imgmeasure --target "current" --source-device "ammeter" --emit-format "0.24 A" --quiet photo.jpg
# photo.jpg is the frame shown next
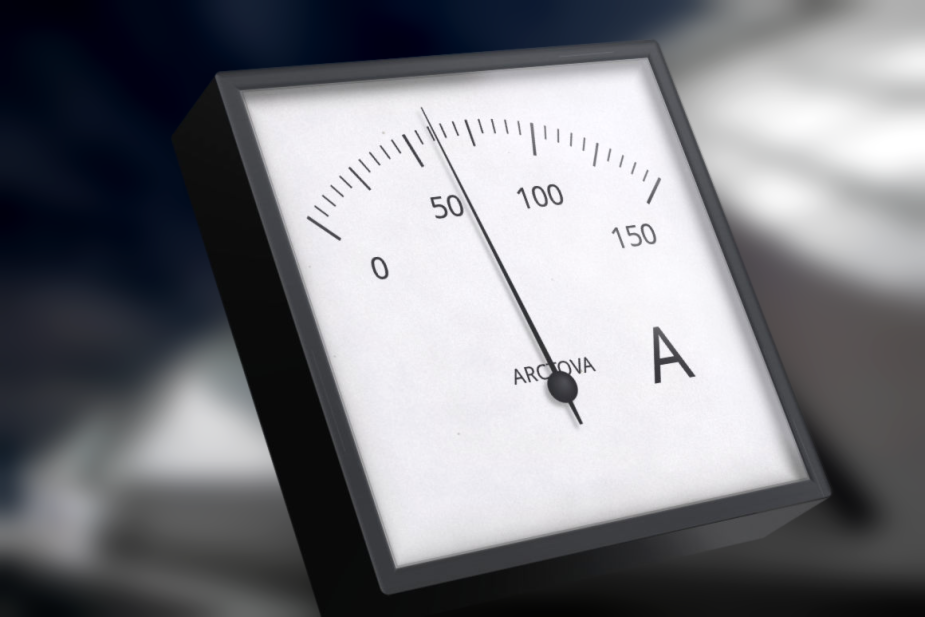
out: 60 A
